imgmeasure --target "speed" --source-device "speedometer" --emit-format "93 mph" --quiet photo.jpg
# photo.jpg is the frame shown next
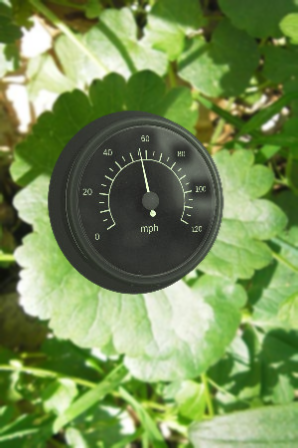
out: 55 mph
